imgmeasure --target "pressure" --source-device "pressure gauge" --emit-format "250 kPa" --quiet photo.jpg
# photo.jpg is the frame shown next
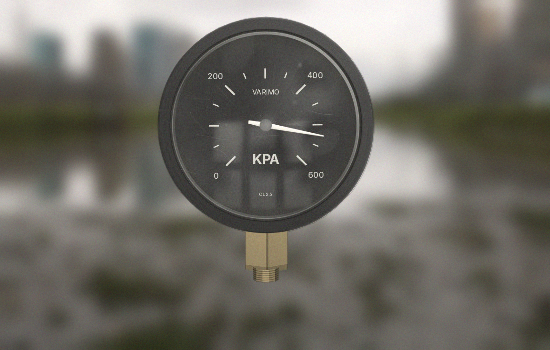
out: 525 kPa
